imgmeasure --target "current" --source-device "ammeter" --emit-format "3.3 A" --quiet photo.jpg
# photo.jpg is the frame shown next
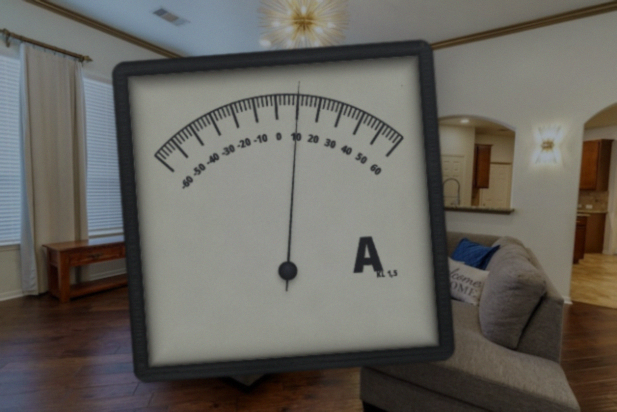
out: 10 A
